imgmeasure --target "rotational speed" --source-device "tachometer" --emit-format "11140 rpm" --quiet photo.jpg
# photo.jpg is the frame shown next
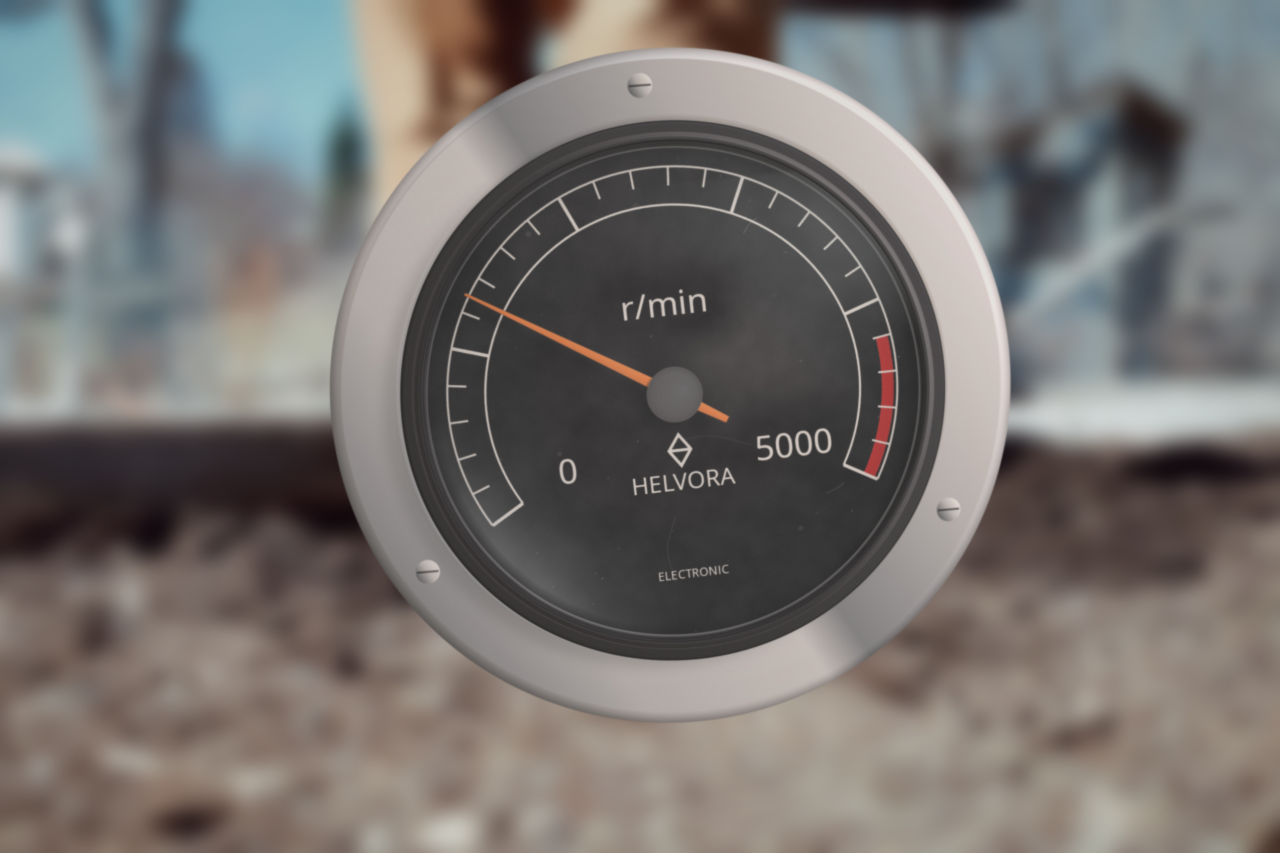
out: 1300 rpm
